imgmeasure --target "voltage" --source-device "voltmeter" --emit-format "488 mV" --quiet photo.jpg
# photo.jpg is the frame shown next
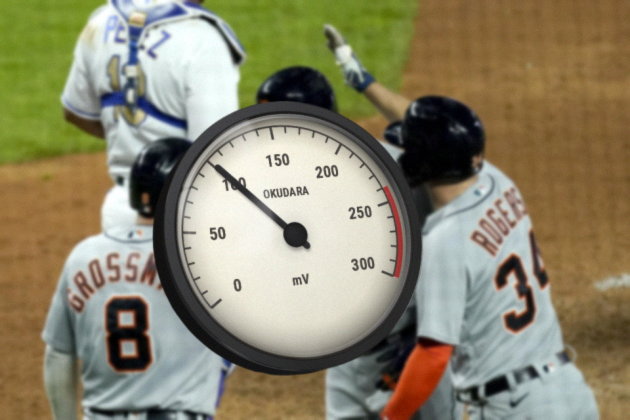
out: 100 mV
